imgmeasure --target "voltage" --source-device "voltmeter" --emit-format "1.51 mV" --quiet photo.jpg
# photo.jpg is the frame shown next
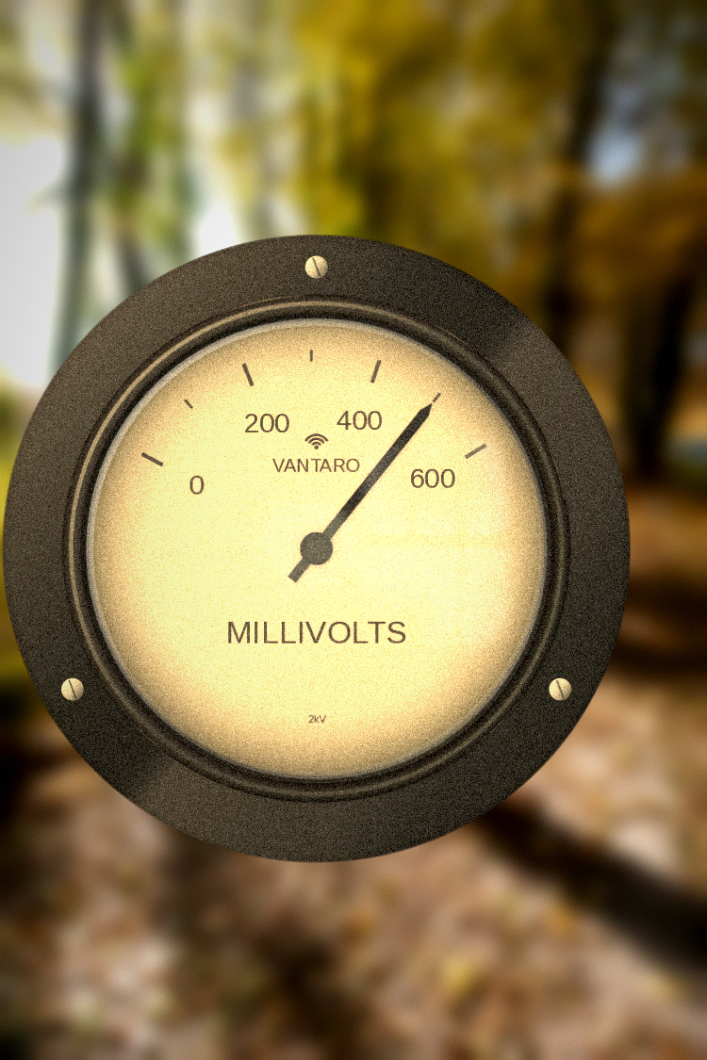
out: 500 mV
